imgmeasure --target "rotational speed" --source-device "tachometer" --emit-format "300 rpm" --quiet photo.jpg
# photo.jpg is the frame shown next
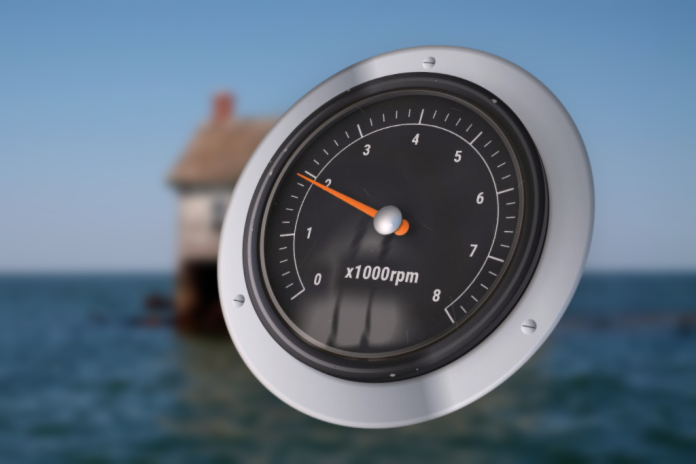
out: 1900 rpm
